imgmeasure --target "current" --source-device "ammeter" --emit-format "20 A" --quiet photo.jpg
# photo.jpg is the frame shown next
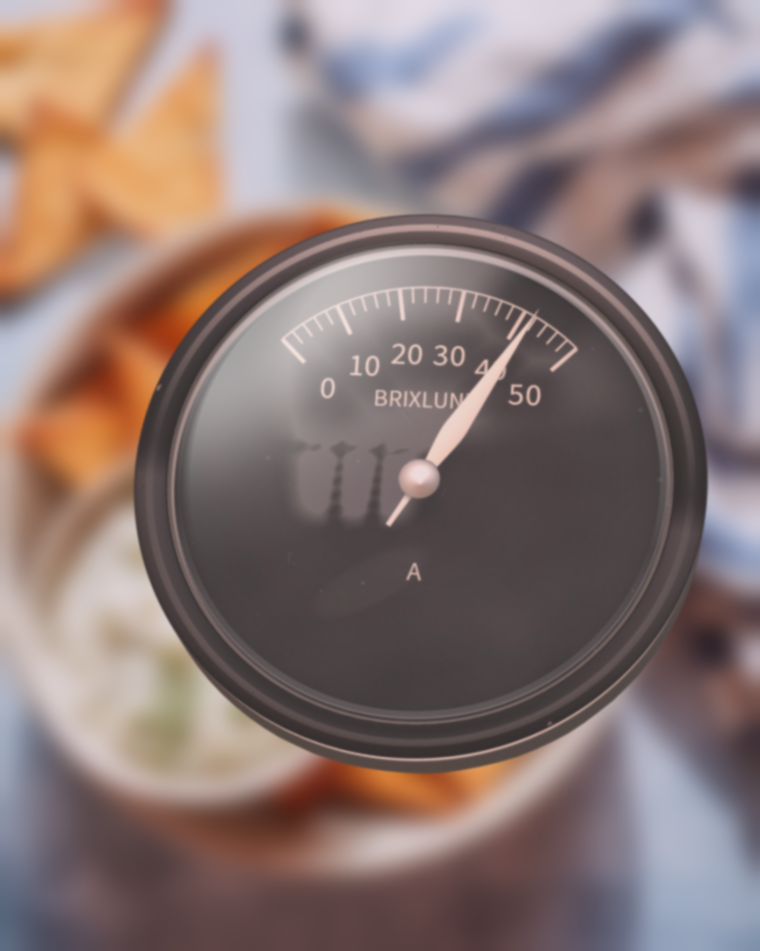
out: 42 A
